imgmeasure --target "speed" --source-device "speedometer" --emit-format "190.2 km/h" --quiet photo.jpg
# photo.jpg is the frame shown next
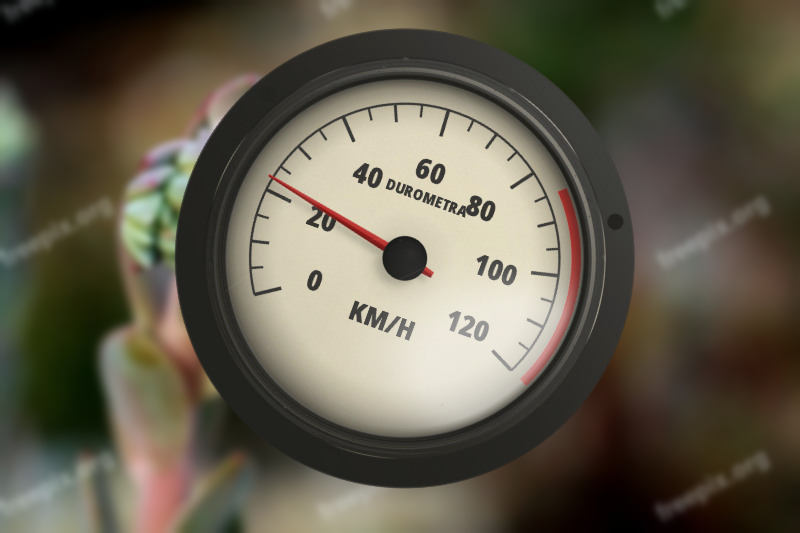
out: 22.5 km/h
